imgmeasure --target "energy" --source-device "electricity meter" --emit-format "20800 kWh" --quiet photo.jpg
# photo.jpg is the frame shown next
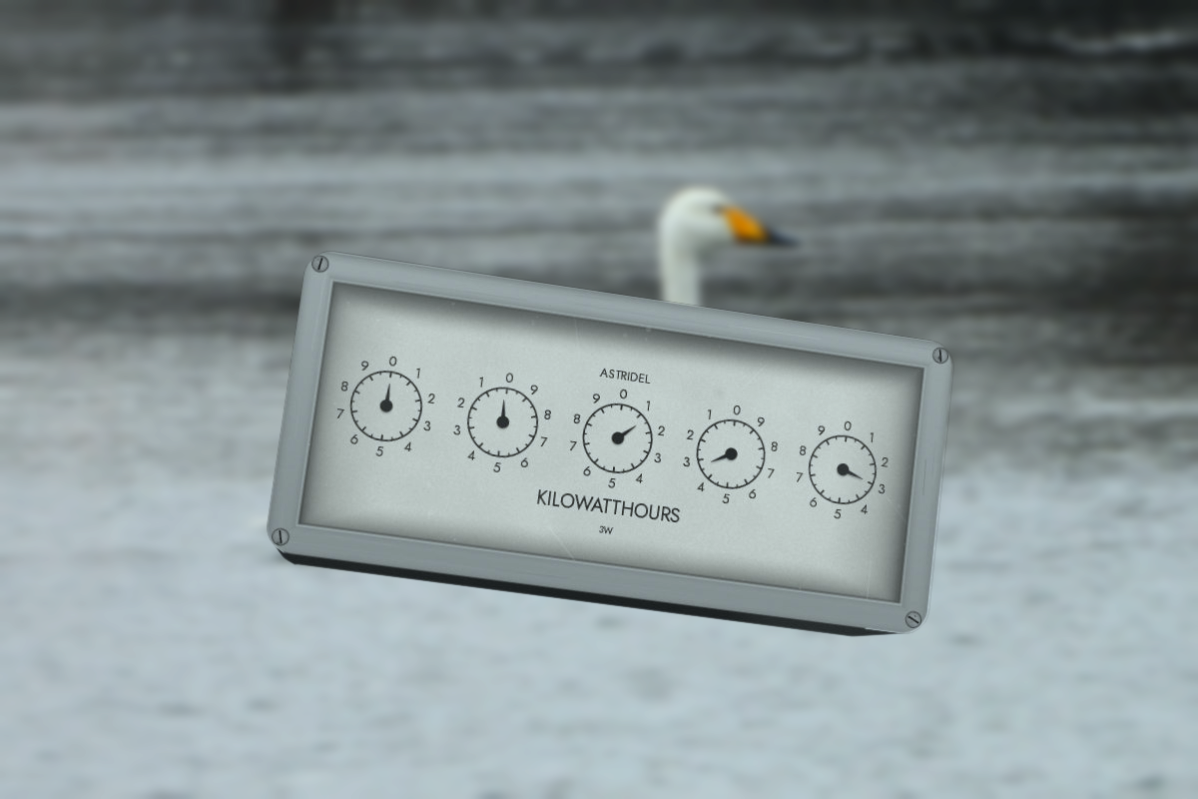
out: 133 kWh
